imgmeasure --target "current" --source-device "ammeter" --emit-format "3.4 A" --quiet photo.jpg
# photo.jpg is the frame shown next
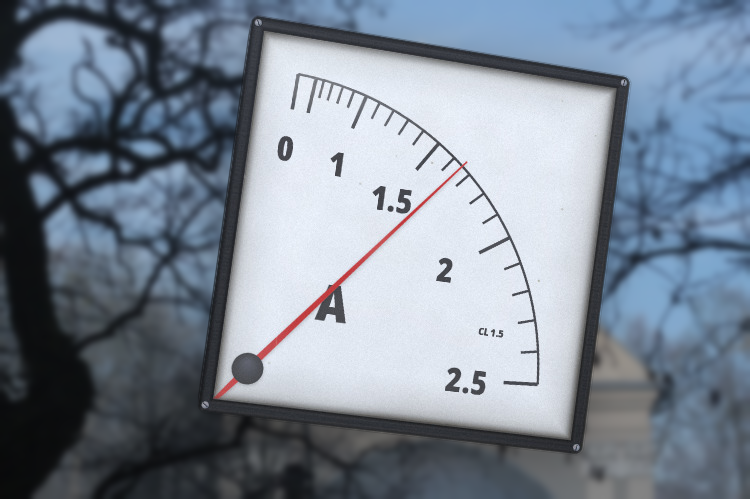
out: 1.65 A
